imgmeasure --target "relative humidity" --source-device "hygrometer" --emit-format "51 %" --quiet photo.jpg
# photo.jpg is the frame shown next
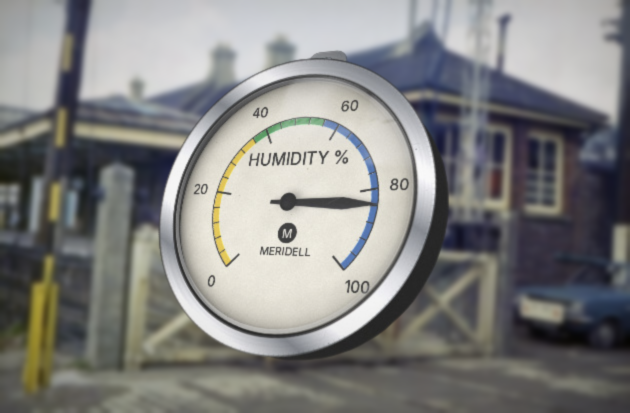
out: 84 %
